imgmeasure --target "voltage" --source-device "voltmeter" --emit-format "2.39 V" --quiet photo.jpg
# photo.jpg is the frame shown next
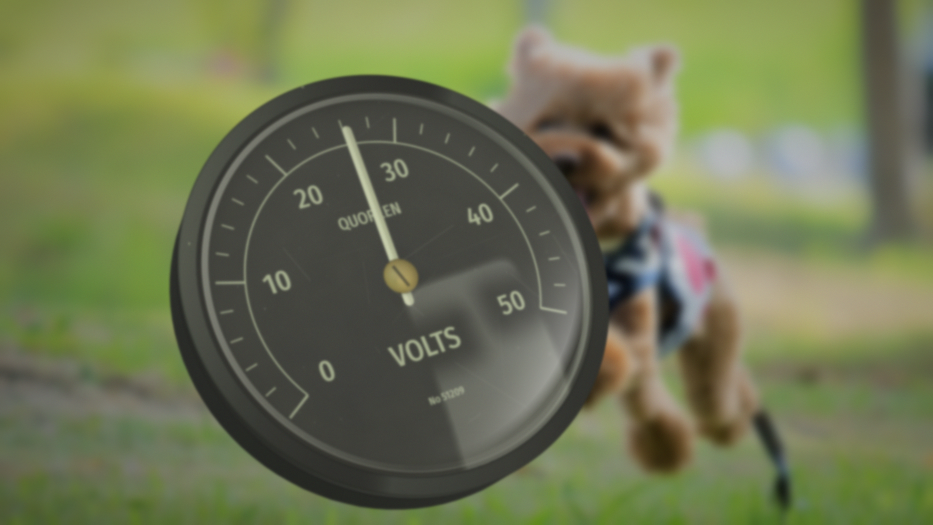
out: 26 V
